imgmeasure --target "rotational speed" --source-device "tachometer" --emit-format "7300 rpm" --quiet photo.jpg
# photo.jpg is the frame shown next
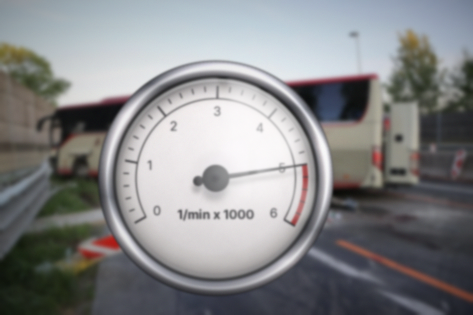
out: 5000 rpm
